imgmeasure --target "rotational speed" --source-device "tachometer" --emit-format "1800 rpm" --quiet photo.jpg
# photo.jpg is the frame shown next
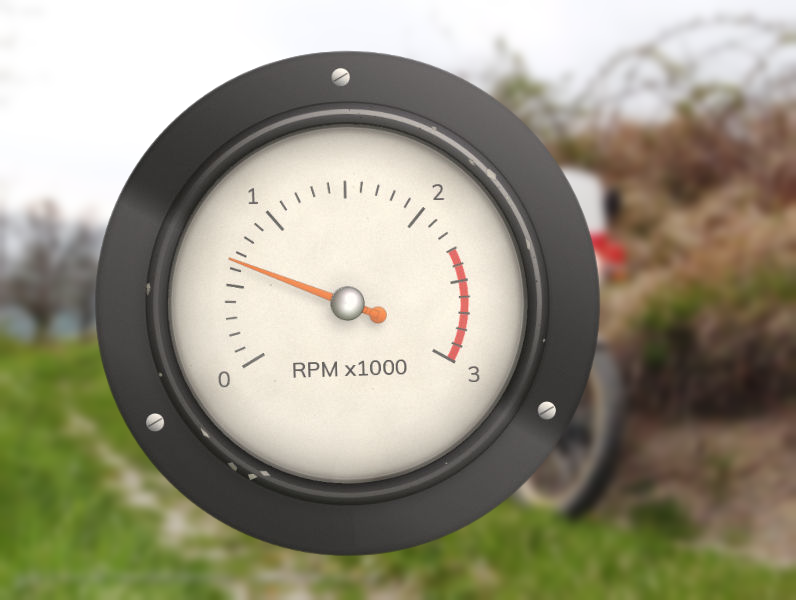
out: 650 rpm
